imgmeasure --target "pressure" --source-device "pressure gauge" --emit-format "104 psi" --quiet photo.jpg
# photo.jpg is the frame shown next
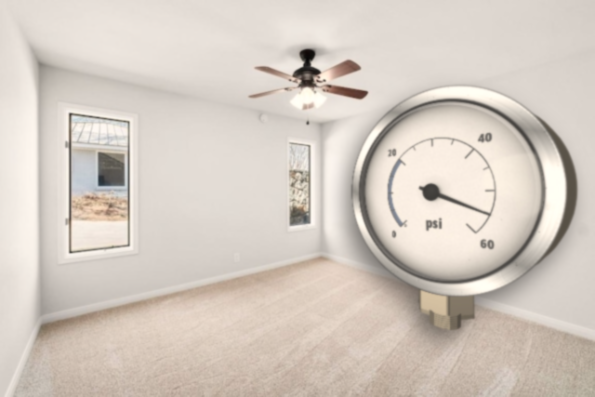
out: 55 psi
